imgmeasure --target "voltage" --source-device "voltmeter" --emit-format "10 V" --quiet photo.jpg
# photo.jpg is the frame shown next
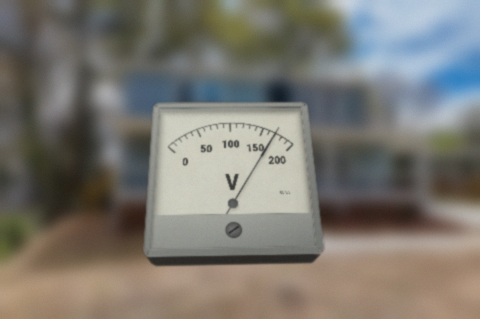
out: 170 V
